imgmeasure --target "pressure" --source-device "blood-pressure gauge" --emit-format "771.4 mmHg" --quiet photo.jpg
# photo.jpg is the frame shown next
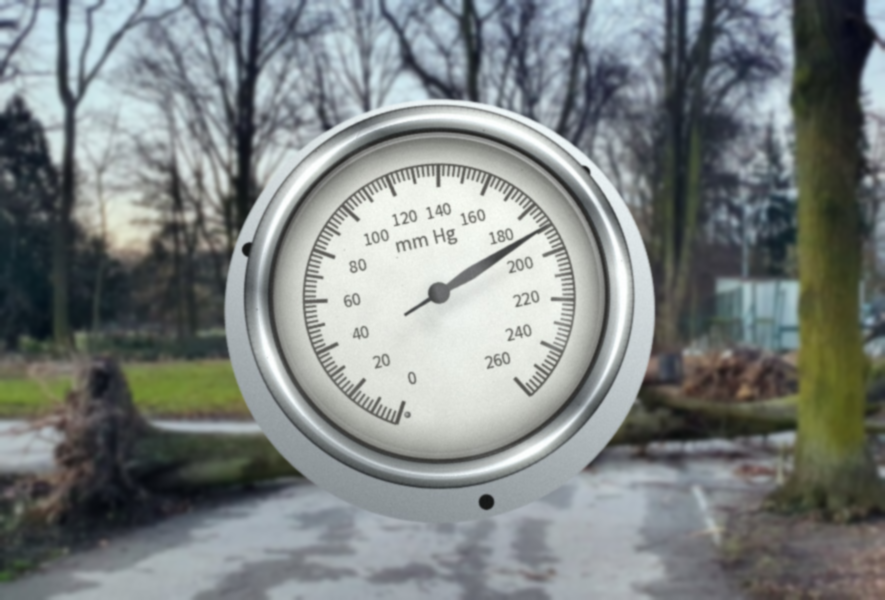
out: 190 mmHg
